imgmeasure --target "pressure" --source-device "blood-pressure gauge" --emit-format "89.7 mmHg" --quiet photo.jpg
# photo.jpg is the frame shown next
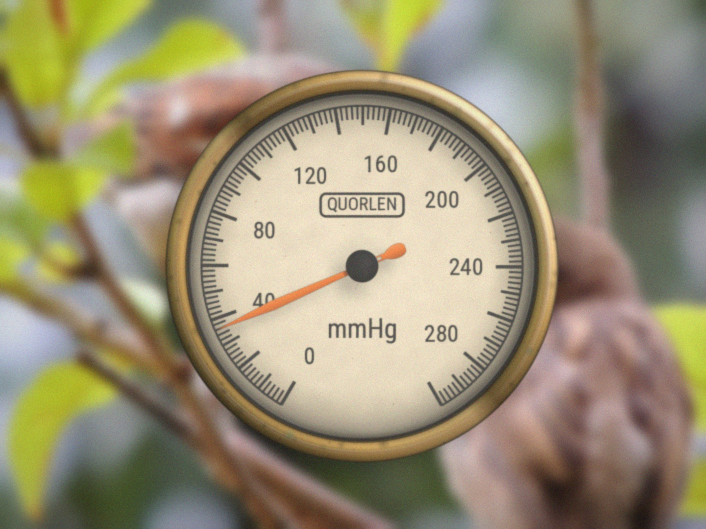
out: 36 mmHg
